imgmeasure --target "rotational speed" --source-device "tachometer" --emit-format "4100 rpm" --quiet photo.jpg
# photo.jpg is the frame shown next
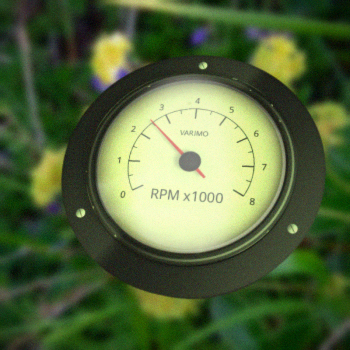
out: 2500 rpm
